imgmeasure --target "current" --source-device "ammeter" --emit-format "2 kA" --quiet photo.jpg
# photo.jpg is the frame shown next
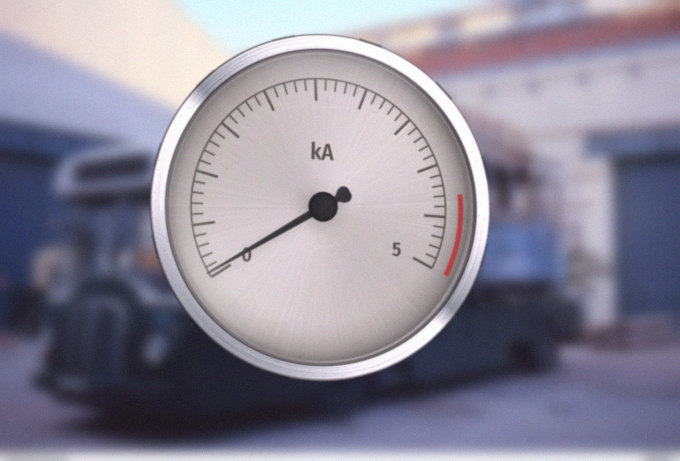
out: 0.05 kA
